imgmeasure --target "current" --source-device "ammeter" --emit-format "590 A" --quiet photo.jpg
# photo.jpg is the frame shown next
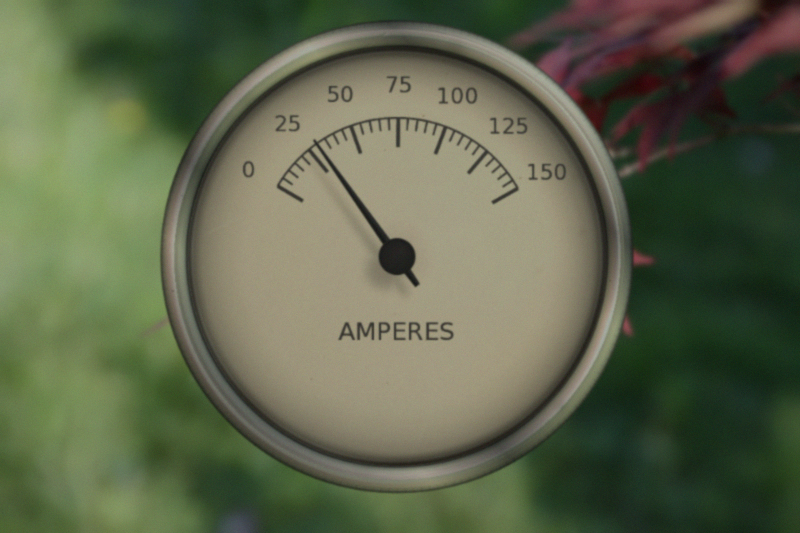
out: 30 A
